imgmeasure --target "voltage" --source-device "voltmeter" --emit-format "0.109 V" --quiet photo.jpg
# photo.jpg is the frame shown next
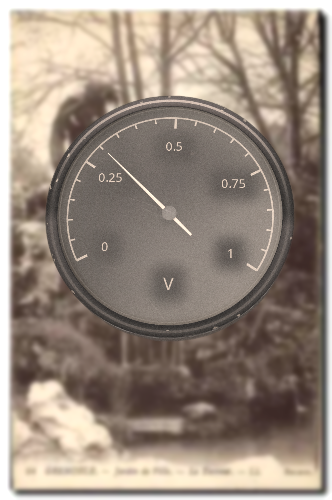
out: 0.3 V
